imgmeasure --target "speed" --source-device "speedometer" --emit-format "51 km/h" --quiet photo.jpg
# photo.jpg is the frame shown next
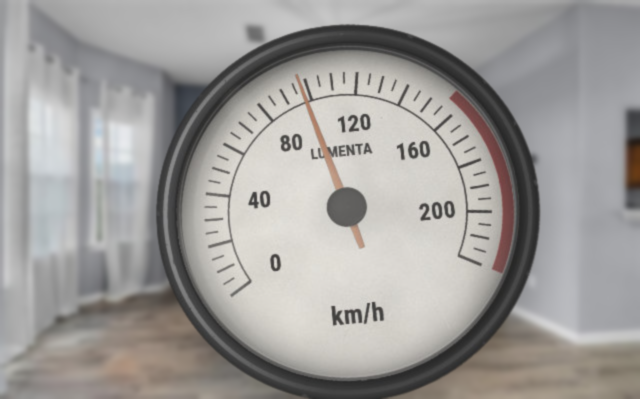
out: 97.5 km/h
